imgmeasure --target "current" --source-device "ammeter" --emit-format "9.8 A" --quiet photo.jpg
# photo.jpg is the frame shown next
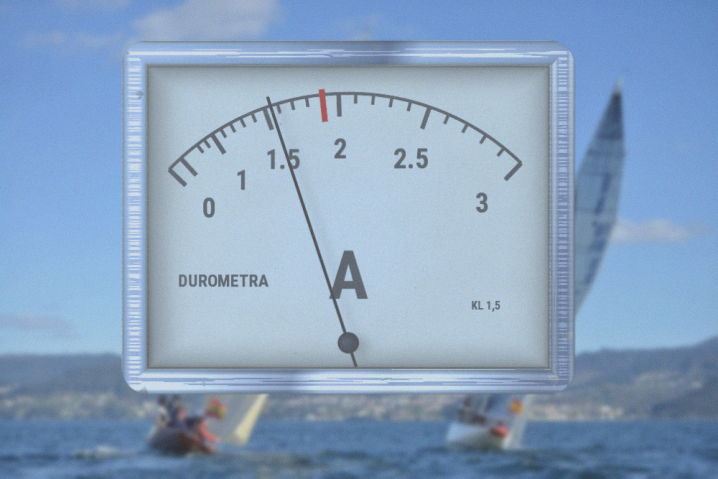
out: 1.55 A
